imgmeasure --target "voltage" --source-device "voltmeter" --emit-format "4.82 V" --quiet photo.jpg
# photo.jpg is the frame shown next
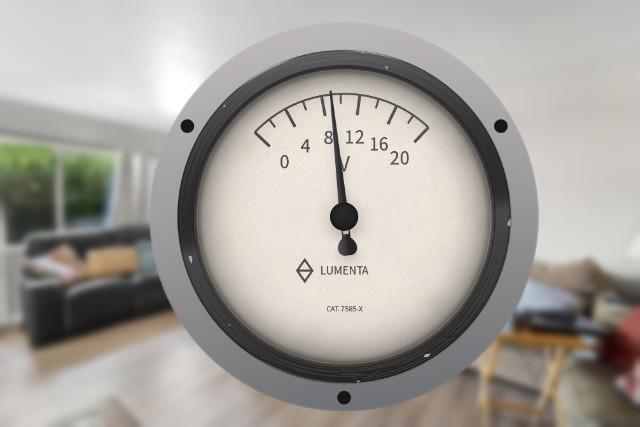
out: 9 V
